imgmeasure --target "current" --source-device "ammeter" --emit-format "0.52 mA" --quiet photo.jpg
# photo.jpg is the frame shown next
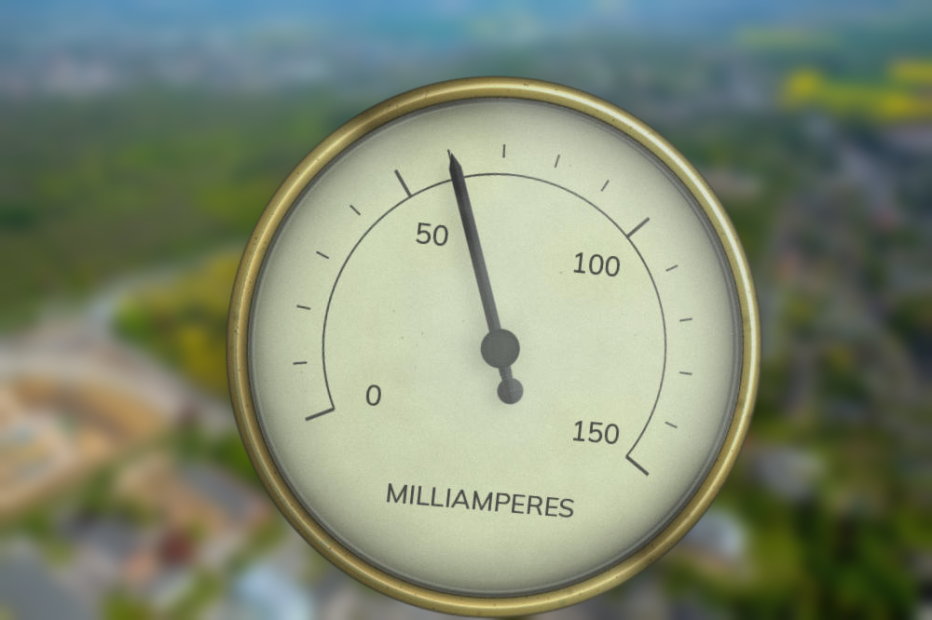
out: 60 mA
